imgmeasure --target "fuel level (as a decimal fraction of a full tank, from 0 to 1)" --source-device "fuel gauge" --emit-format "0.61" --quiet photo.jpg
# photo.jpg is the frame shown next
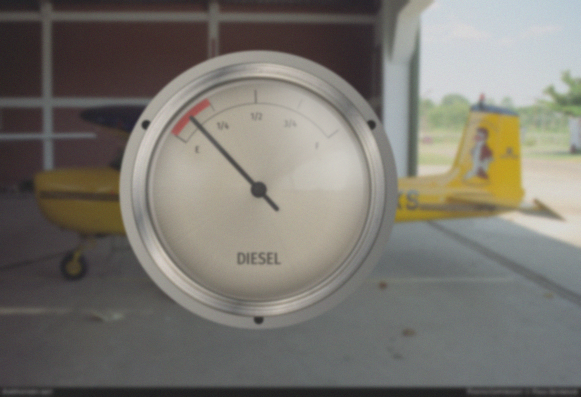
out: 0.125
